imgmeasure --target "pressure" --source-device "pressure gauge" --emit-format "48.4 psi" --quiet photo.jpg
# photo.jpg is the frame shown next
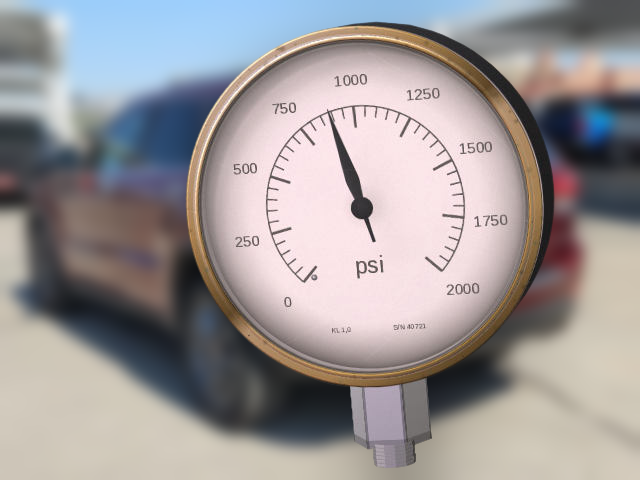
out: 900 psi
